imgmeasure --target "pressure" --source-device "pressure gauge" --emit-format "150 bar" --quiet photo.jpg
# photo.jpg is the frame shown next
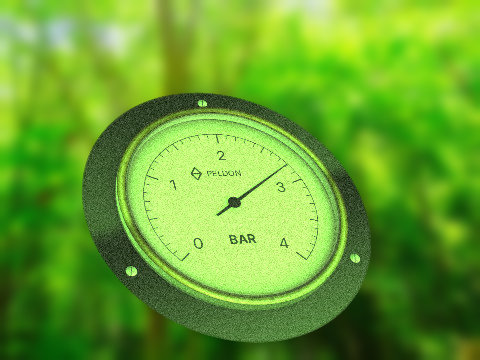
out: 2.8 bar
